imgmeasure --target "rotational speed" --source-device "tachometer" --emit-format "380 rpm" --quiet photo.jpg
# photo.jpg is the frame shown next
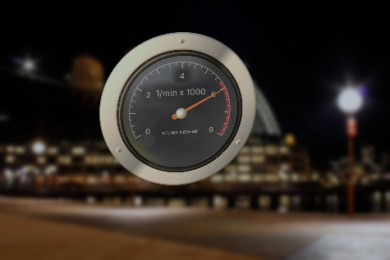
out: 6000 rpm
